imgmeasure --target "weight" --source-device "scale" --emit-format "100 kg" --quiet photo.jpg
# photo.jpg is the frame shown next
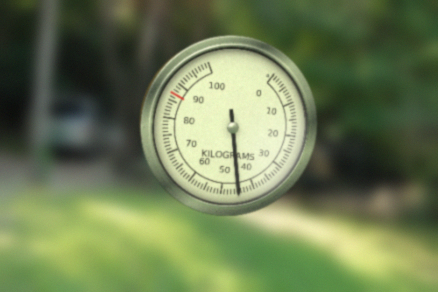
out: 45 kg
